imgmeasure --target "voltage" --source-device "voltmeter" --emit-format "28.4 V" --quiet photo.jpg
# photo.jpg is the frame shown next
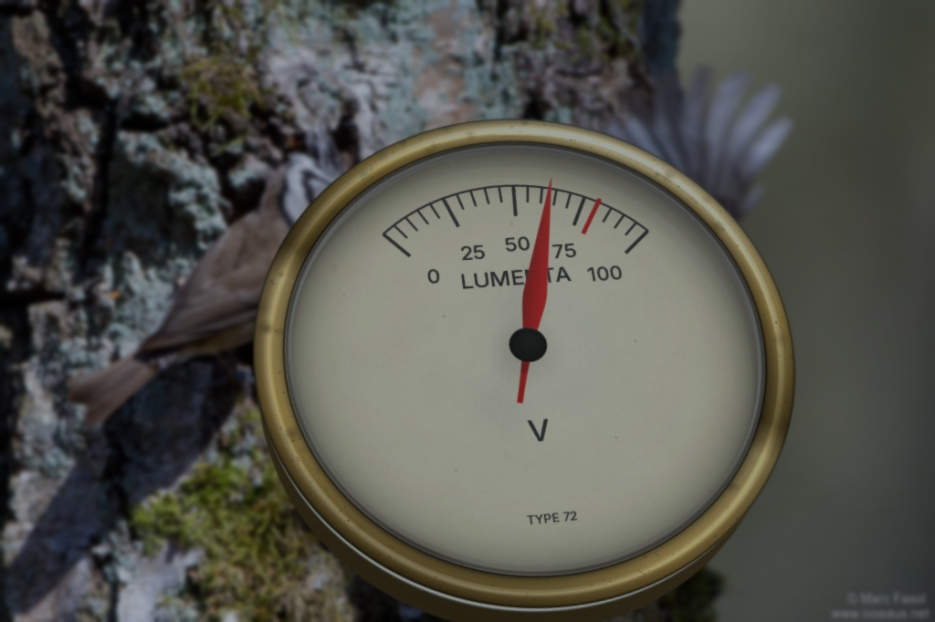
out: 62.5 V
